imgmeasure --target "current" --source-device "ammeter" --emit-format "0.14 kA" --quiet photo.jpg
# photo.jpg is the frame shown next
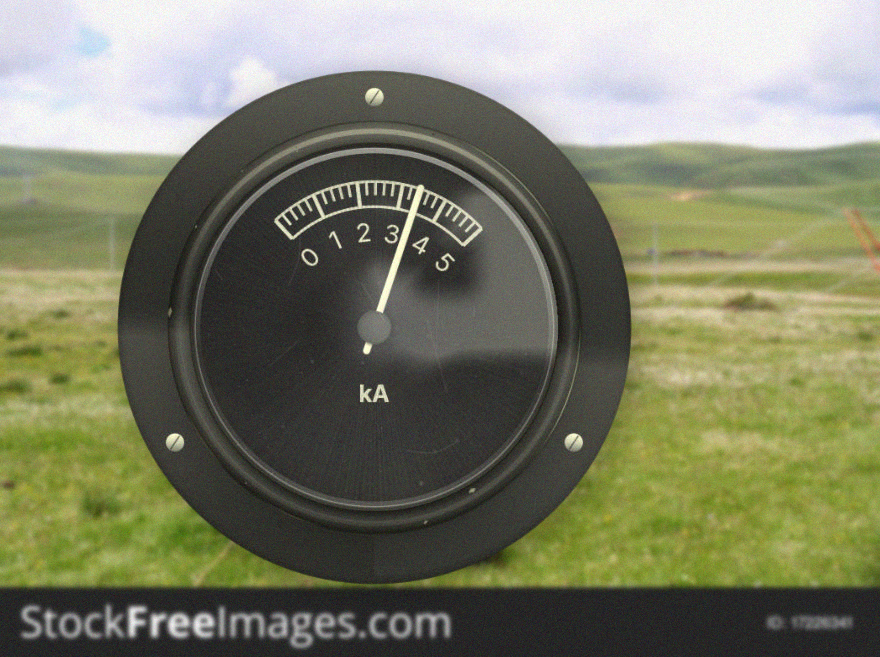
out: 3.4 kA
